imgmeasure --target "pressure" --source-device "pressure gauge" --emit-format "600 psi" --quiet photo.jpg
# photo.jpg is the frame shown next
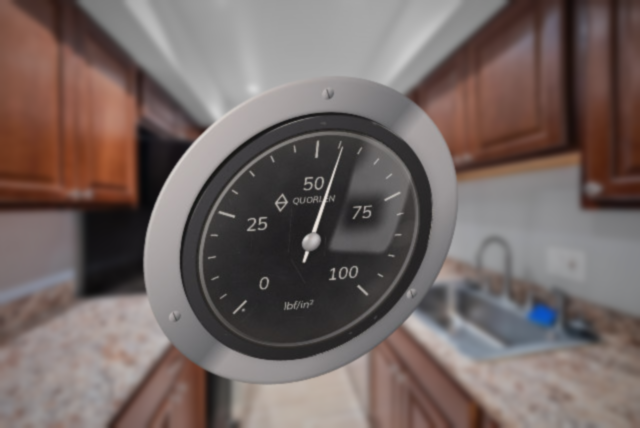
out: 55 psi
